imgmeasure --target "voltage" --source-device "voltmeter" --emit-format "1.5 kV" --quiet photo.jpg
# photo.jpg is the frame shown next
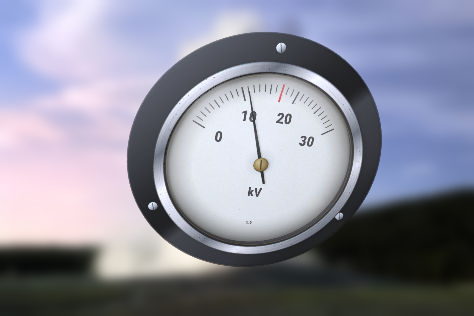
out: 11 kV
